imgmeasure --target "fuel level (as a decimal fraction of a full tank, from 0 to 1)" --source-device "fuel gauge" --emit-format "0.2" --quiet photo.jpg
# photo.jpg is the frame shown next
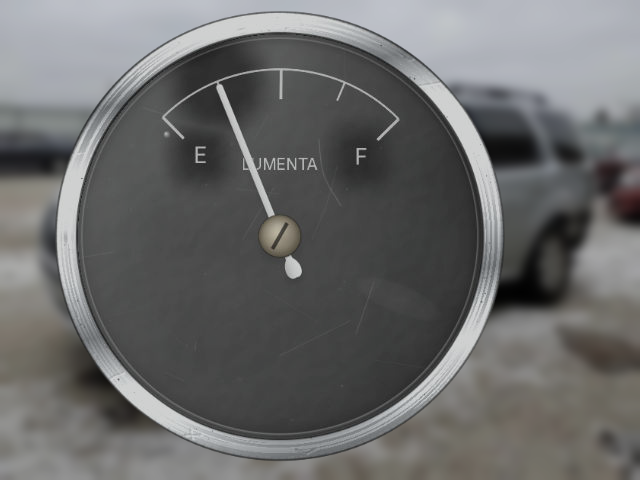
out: 0.25
